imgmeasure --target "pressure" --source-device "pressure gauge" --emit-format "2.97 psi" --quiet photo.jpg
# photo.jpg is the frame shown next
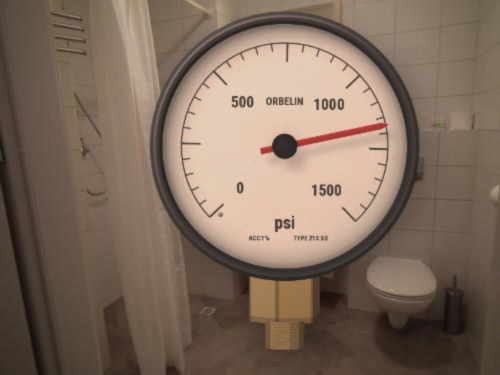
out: 1175 psi
